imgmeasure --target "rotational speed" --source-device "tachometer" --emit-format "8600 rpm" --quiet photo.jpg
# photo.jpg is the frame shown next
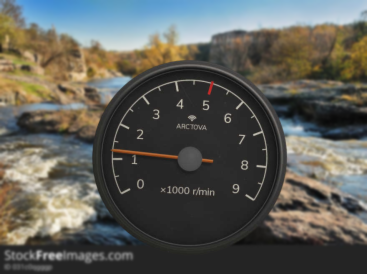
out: 1250 rpm
